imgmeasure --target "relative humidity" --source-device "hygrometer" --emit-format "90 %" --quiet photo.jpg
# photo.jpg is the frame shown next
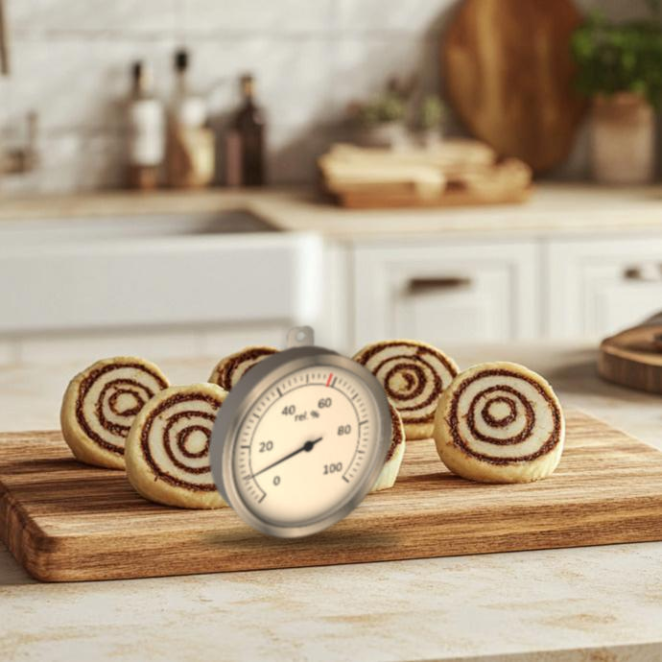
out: 10 %
